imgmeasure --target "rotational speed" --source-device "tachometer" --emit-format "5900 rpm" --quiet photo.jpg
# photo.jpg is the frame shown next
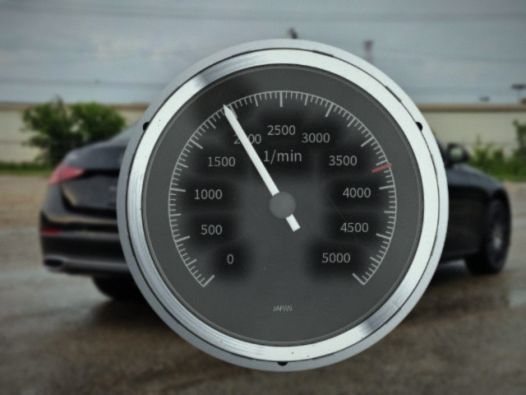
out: 1950 rpm
